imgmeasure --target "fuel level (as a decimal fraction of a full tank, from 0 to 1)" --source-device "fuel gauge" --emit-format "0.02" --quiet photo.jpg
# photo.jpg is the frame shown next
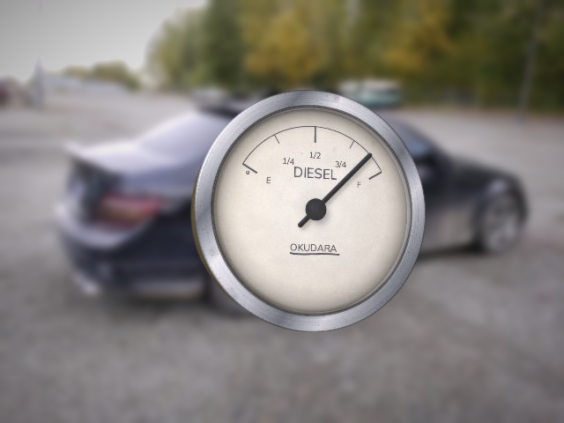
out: 0.875
